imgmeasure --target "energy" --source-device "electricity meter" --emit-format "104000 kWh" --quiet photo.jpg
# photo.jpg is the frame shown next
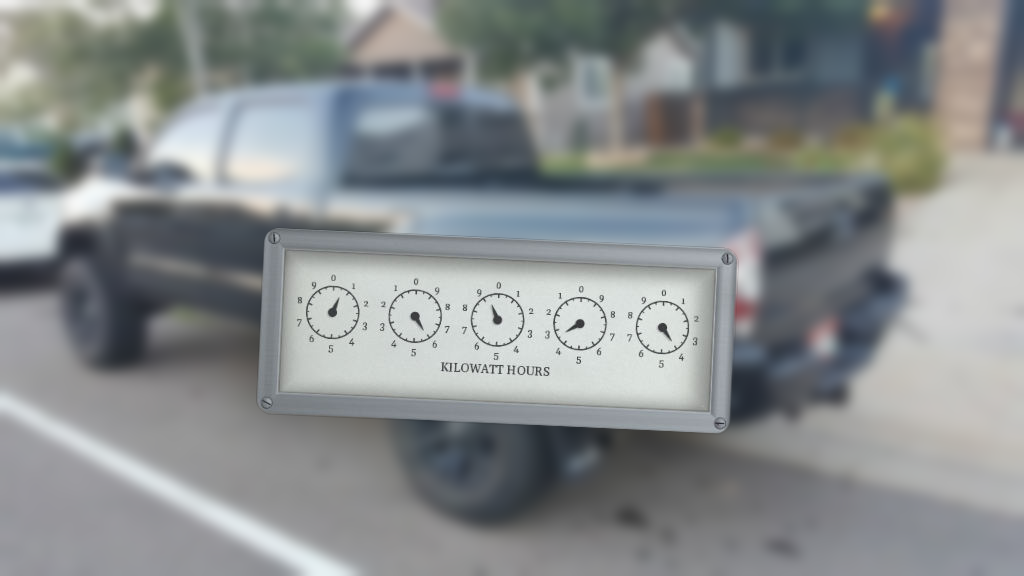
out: 5934 kWh
